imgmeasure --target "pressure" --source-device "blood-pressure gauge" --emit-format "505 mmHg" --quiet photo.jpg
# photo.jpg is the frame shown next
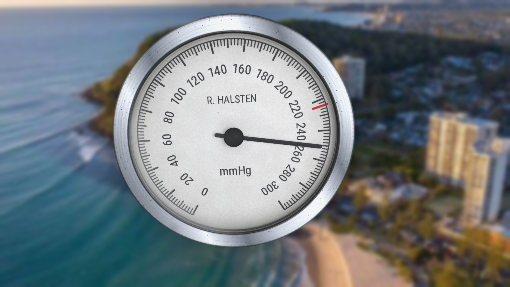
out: 250 mmHg
